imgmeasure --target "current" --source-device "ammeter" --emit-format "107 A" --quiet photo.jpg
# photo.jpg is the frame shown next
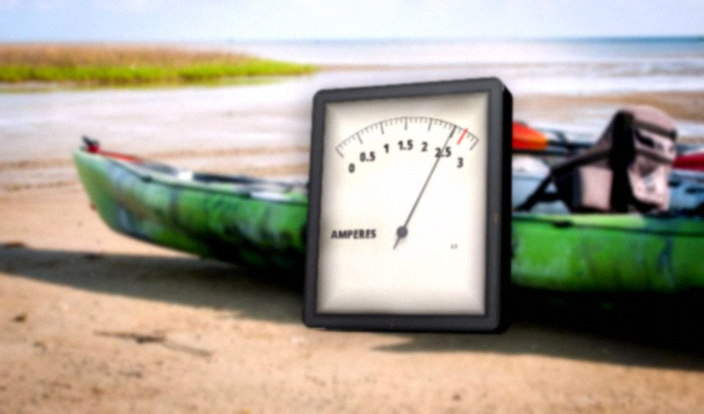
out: 2.5 A
